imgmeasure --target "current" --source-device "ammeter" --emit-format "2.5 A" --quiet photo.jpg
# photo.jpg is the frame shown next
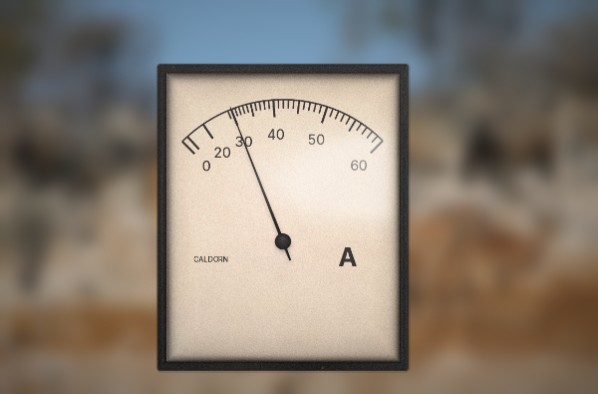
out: 30 A
